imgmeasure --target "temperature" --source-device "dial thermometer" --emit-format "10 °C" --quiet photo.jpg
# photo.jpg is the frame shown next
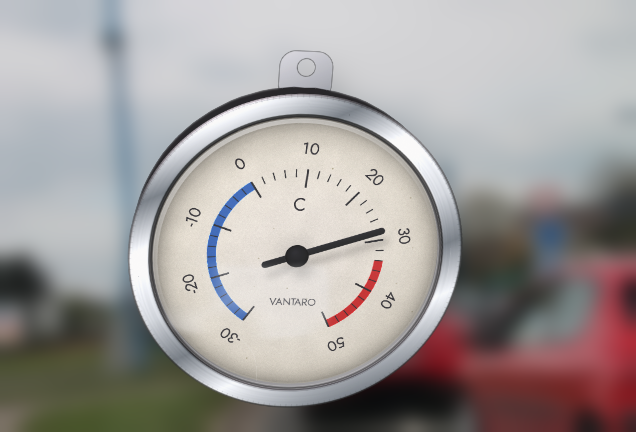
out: 28 °C
